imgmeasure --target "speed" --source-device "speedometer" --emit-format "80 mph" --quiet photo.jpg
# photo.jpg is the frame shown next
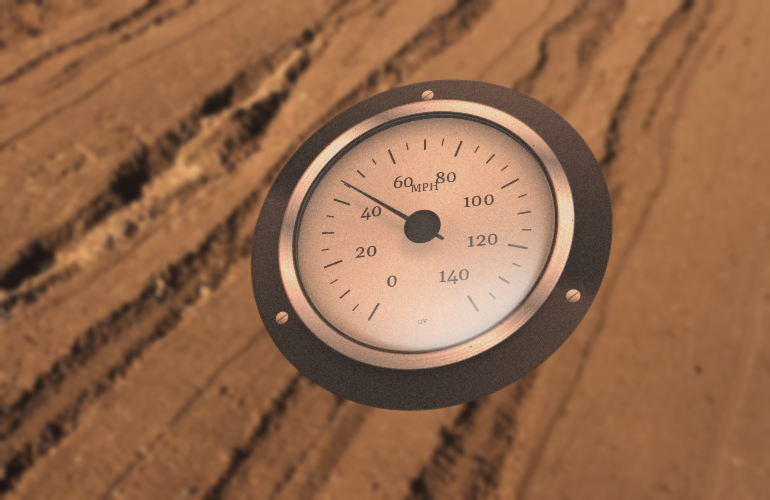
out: 45 mph
